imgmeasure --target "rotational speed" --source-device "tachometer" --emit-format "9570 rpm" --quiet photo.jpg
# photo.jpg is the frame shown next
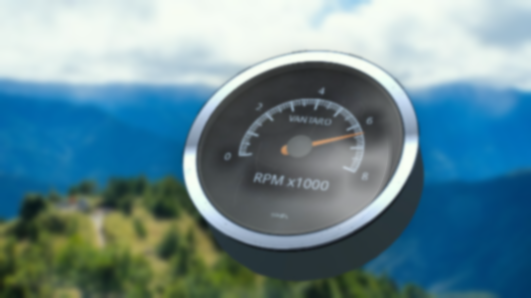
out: 6500 rpm
